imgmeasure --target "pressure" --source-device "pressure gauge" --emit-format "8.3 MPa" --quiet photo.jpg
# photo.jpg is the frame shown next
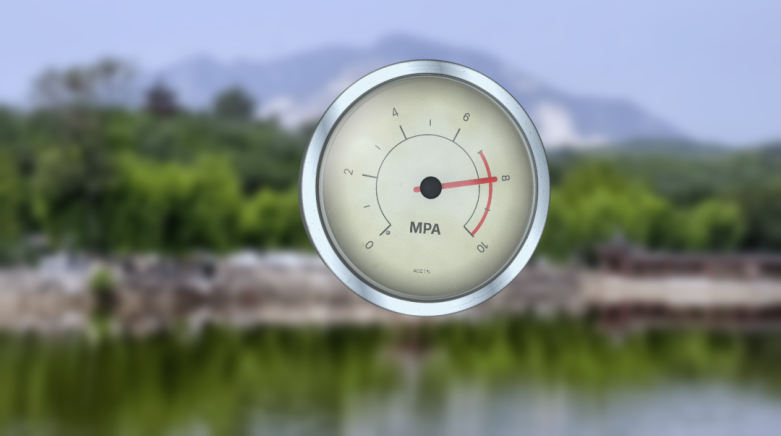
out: 8 MPa
